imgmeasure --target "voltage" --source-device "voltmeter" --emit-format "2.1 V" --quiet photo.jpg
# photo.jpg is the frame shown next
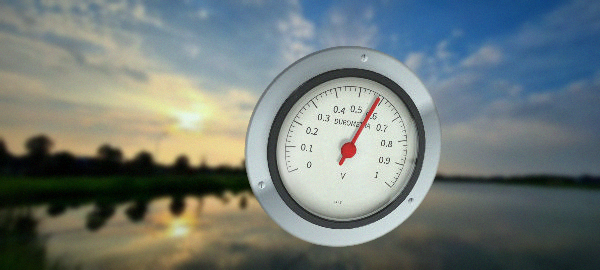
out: 0.58 V
